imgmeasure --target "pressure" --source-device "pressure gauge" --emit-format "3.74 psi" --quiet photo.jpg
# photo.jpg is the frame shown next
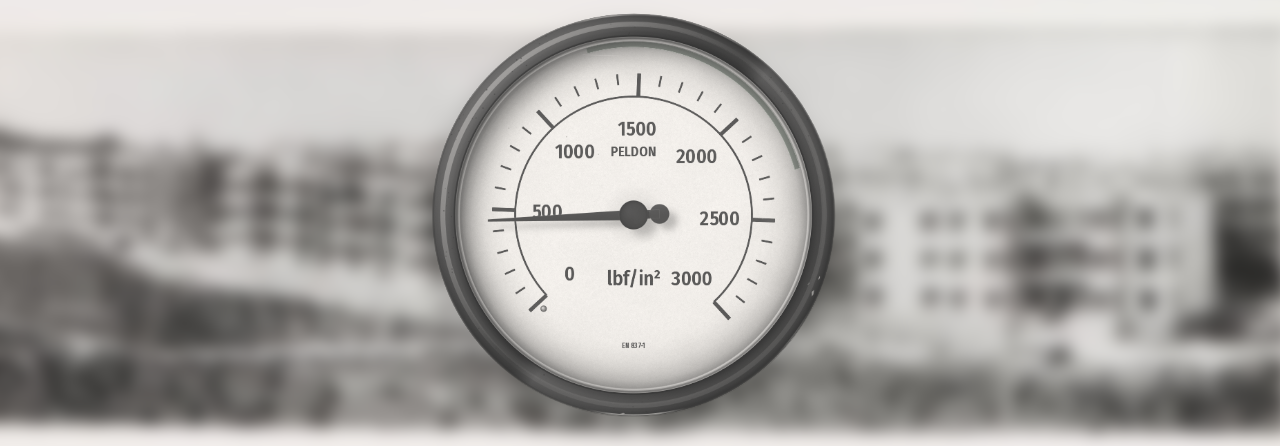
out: 450 psi
